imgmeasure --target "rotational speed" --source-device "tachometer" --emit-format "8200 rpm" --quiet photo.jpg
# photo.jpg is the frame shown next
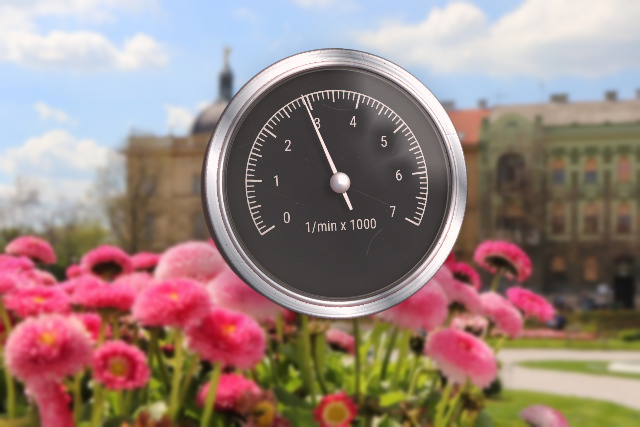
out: 2900 rpm
